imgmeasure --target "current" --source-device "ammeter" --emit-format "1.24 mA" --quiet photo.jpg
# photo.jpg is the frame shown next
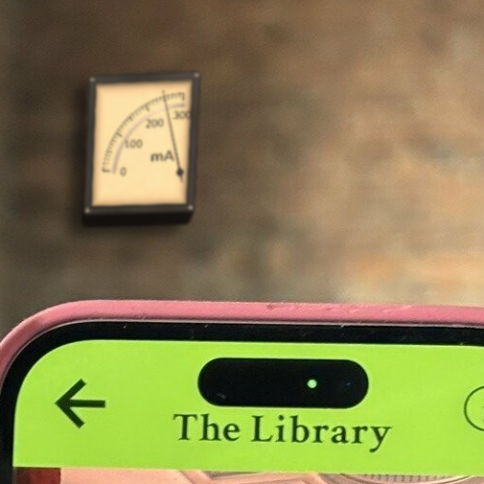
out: 250 mA
